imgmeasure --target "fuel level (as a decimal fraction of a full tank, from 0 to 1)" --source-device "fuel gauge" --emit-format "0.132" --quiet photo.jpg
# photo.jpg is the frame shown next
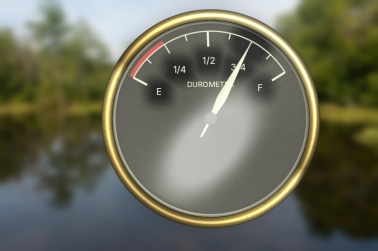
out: 0.75
